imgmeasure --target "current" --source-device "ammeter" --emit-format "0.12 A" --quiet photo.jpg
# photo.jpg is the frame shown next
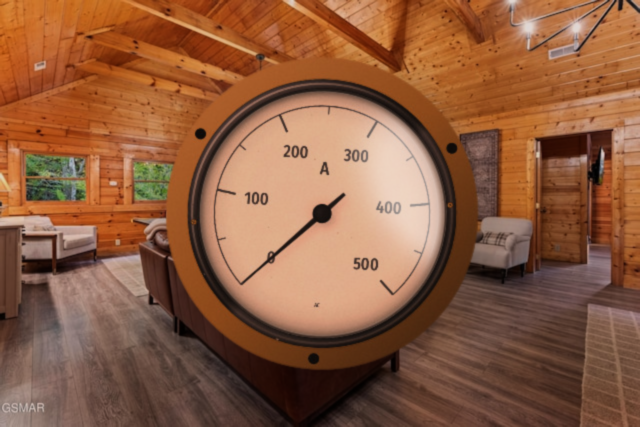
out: 0 A
